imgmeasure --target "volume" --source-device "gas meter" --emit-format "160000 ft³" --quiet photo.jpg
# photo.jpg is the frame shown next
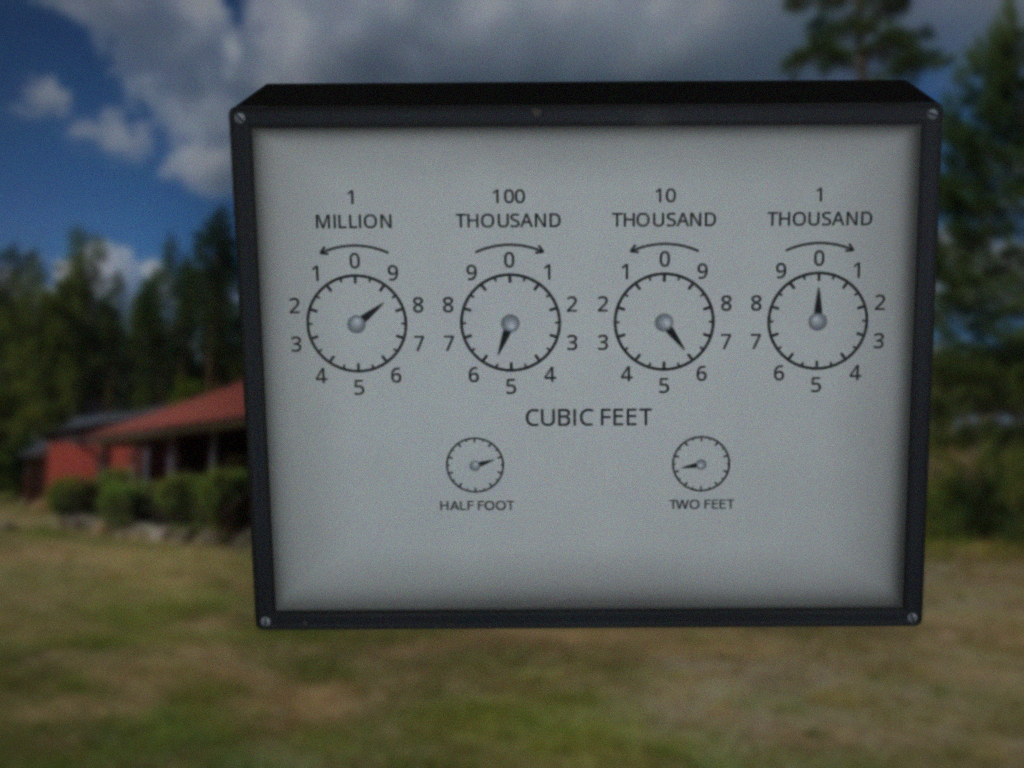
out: 856000 ft³
